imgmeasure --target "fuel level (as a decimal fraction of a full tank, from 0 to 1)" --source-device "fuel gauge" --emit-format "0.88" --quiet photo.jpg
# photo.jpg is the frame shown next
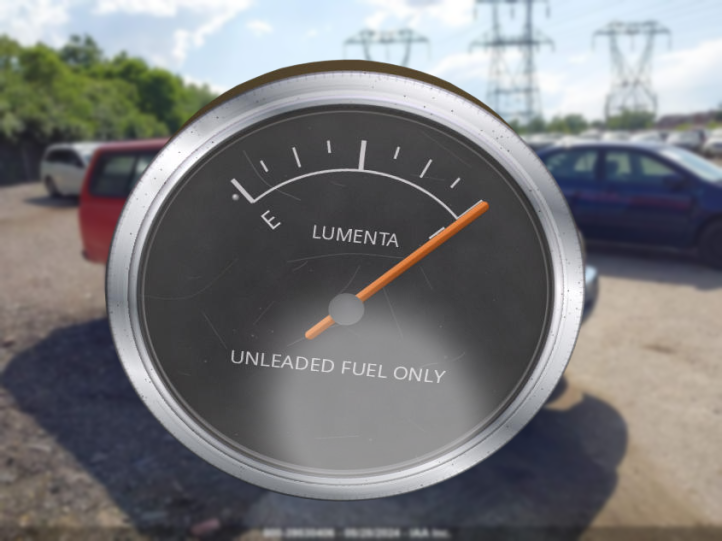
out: 1
